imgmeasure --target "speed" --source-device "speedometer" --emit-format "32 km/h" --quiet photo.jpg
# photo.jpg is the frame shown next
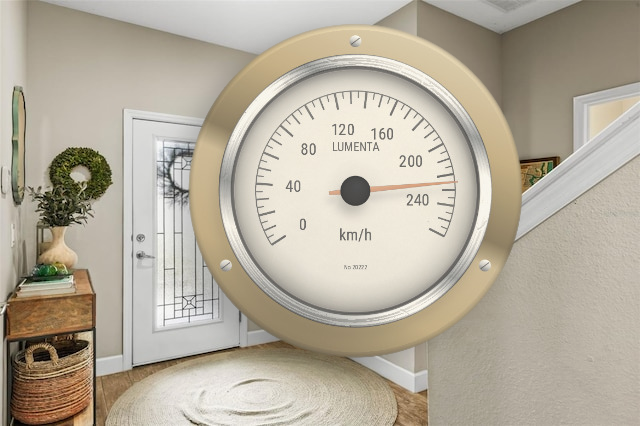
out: 225 km/h
